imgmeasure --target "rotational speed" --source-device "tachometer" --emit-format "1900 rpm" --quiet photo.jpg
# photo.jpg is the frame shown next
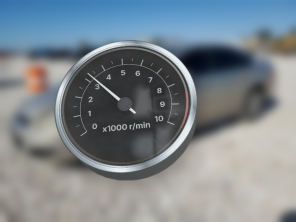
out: 3250 rpm
